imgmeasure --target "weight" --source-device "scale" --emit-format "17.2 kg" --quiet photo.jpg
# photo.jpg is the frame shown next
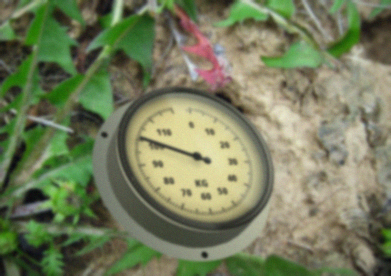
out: 100 kg
